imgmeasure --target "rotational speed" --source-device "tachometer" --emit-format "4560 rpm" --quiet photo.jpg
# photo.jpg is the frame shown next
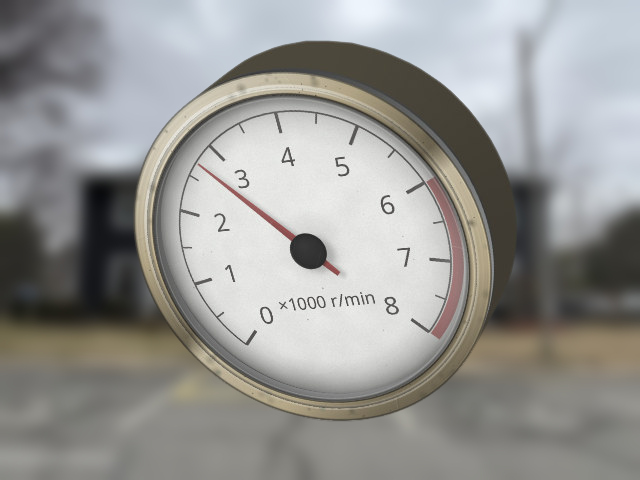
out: 2750 rpm
